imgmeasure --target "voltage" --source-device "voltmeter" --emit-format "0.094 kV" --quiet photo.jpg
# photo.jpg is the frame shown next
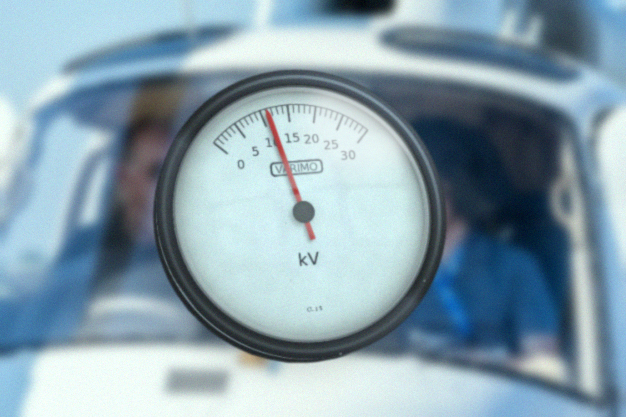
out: 11 kV
